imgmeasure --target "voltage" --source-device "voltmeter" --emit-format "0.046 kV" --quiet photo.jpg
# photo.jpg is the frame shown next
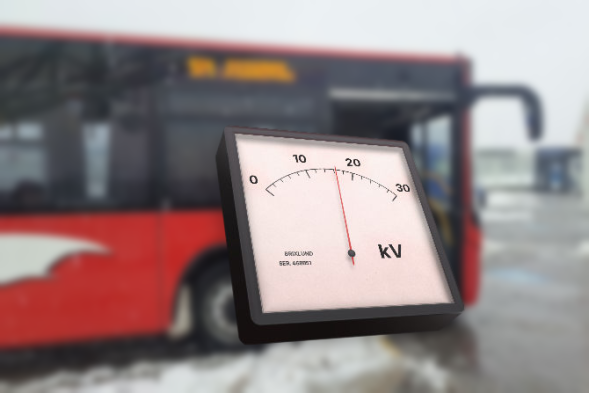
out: 16 kV
